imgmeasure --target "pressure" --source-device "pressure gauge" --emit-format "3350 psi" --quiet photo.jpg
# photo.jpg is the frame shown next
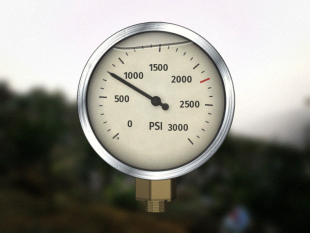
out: 800 psi
